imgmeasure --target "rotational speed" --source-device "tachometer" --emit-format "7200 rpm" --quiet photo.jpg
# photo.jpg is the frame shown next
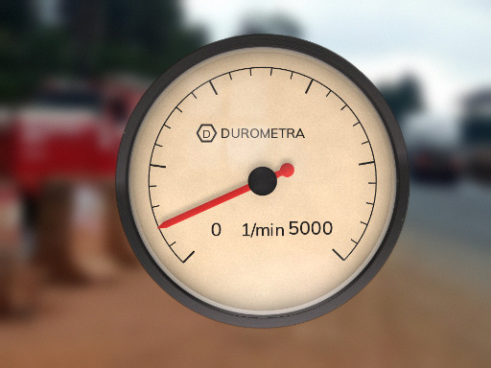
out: 400 rpm
